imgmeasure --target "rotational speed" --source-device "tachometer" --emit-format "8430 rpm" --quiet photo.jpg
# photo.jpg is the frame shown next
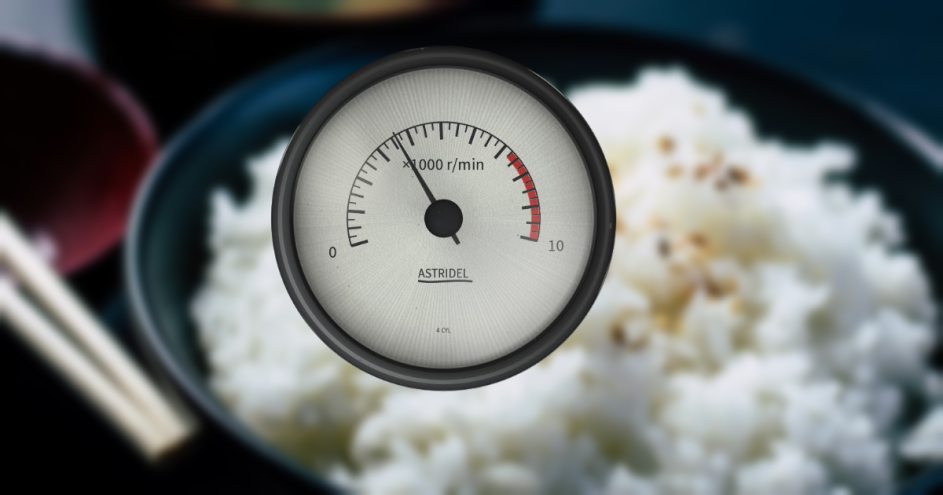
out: 3625 rpm
